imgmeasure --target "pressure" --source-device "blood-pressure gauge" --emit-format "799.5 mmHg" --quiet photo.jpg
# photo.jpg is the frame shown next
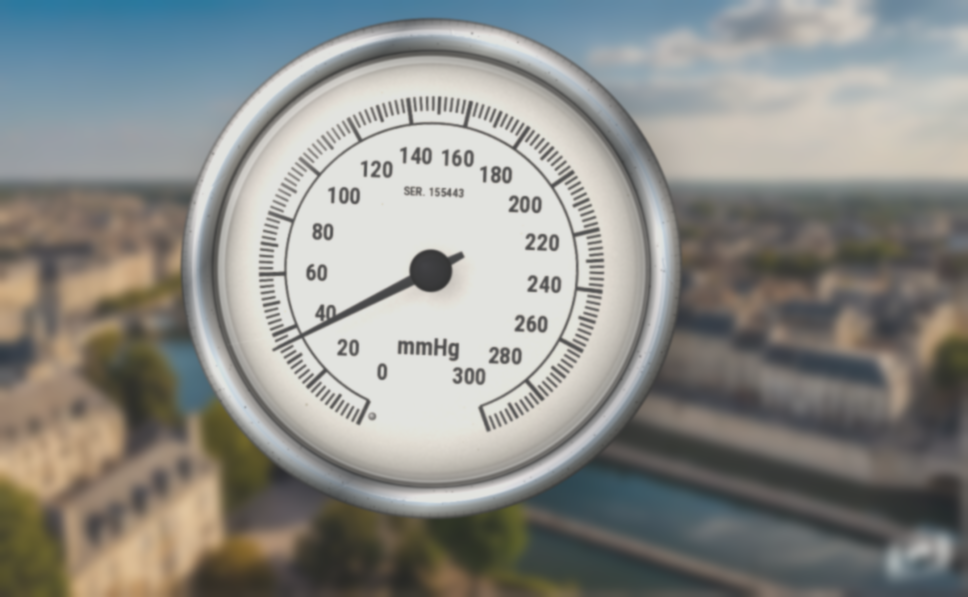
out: 36 mmHg
